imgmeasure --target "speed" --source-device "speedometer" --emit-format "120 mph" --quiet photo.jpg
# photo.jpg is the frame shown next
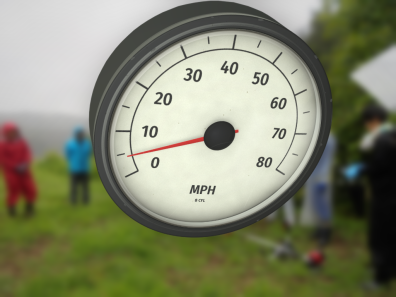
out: 5 mph
